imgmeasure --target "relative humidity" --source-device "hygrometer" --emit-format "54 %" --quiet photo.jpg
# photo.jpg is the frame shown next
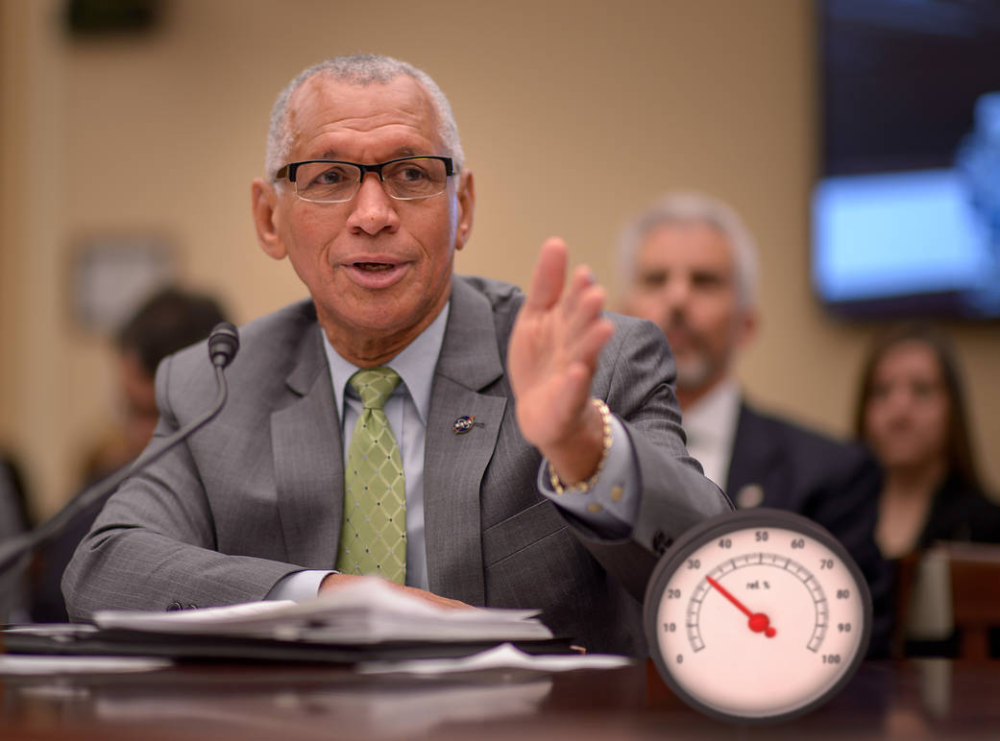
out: 30 %
